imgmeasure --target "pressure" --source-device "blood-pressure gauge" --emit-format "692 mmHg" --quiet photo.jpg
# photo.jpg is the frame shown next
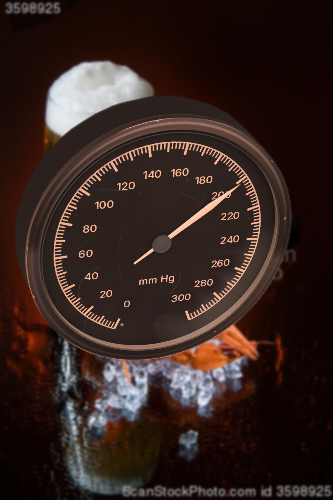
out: 200 mmHg
